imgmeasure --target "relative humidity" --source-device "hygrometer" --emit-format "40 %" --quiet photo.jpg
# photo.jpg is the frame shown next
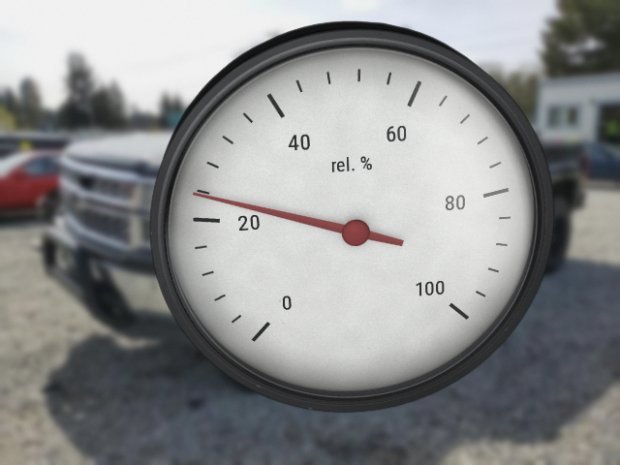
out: 24 %
